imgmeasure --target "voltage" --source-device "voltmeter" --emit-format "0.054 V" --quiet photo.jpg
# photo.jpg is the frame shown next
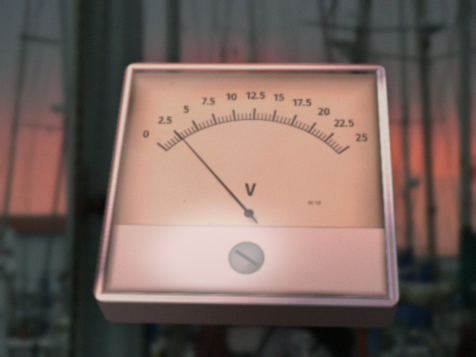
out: 2.5 V
